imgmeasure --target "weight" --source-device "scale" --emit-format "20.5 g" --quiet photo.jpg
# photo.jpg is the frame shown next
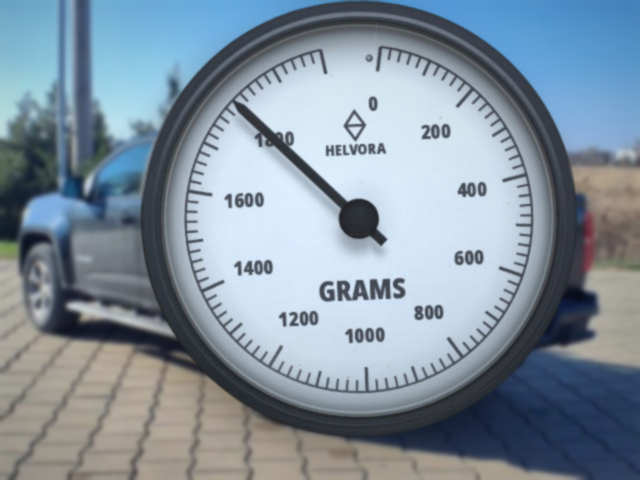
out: 1800 g
